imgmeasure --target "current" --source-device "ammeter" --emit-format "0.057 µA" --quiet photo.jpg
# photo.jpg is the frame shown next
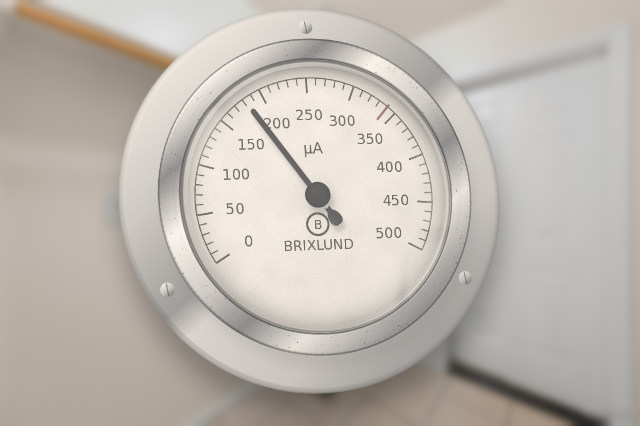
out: 180 µA
